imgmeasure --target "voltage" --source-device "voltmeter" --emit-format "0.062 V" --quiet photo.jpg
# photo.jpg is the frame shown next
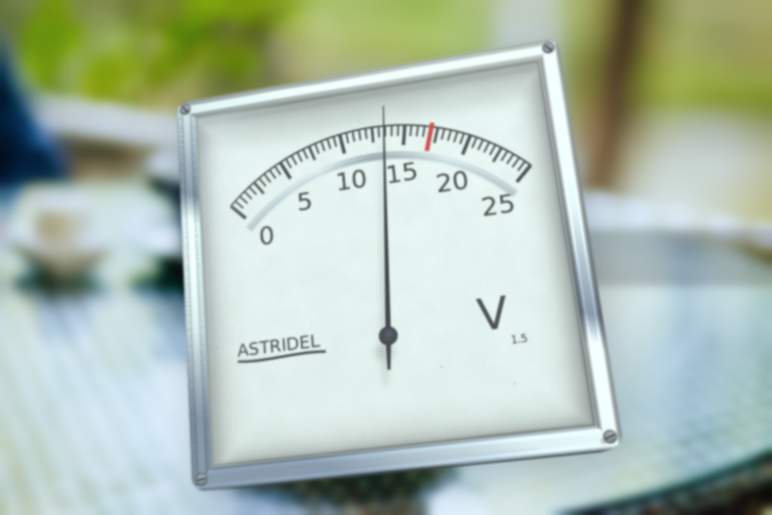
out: 13.5 V
